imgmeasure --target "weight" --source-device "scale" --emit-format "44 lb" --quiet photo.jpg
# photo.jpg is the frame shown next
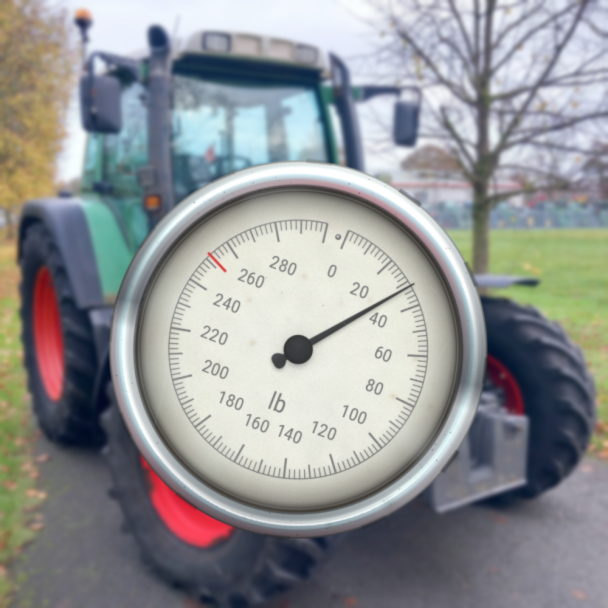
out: 32 lb
